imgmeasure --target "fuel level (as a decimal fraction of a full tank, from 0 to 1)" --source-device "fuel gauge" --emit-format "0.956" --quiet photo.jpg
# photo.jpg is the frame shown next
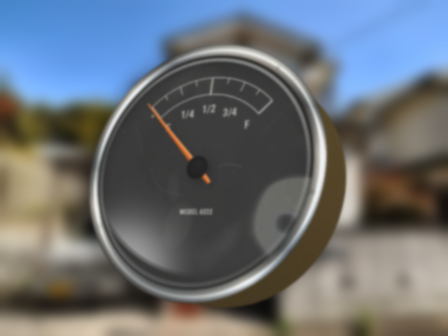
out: 0
